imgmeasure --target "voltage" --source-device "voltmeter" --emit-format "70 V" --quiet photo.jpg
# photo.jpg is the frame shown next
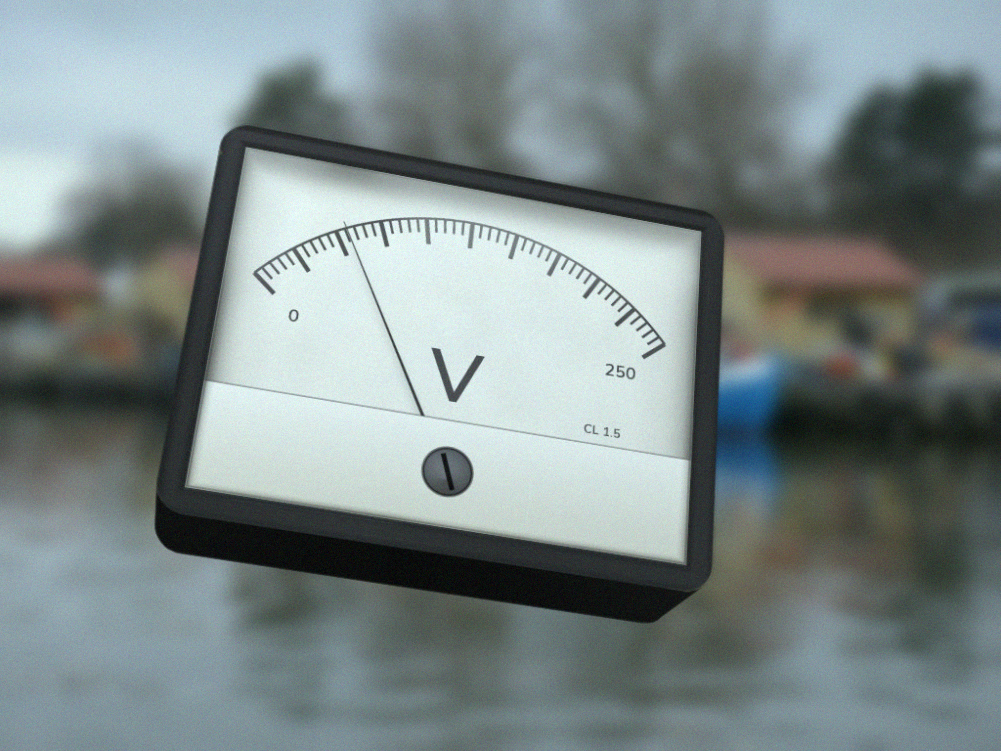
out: 55 V
